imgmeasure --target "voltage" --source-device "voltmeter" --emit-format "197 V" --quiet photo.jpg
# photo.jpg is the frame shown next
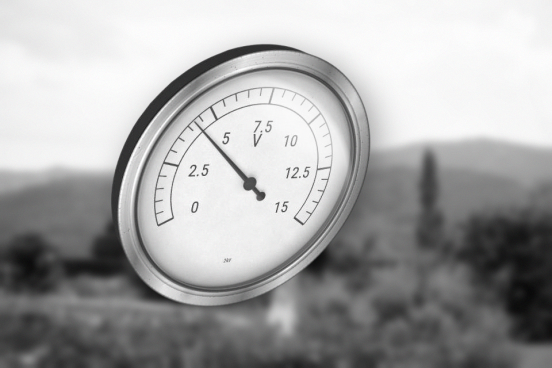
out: 4.25 V
